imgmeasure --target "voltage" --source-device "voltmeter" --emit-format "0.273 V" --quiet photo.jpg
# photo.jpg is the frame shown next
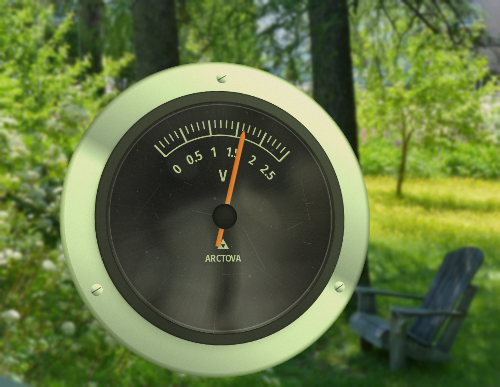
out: 1.6 V
